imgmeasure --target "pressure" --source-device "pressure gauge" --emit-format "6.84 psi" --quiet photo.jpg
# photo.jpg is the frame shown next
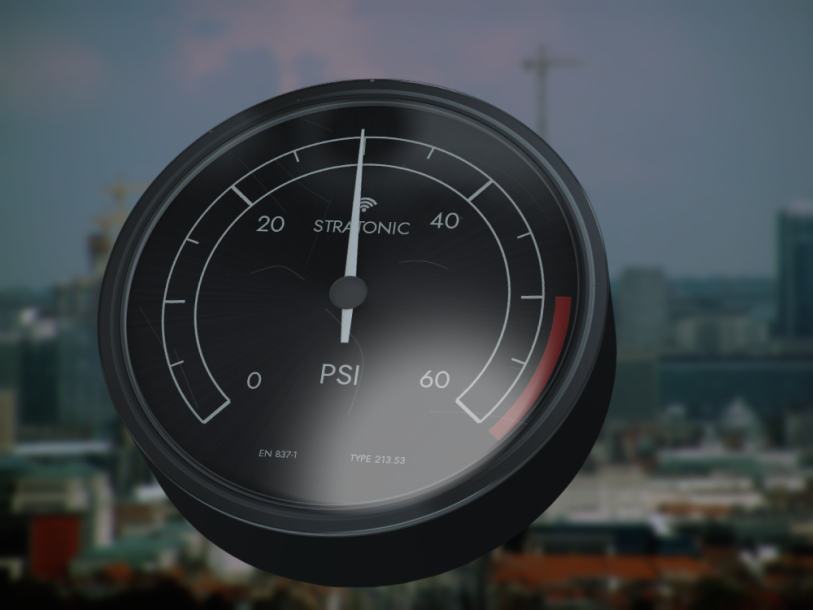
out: 30 psi
